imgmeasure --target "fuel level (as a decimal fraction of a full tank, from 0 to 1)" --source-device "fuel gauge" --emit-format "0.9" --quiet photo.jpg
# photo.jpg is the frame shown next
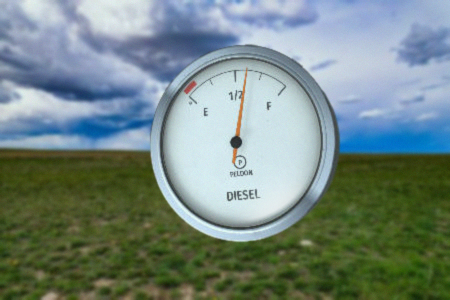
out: 0.625
